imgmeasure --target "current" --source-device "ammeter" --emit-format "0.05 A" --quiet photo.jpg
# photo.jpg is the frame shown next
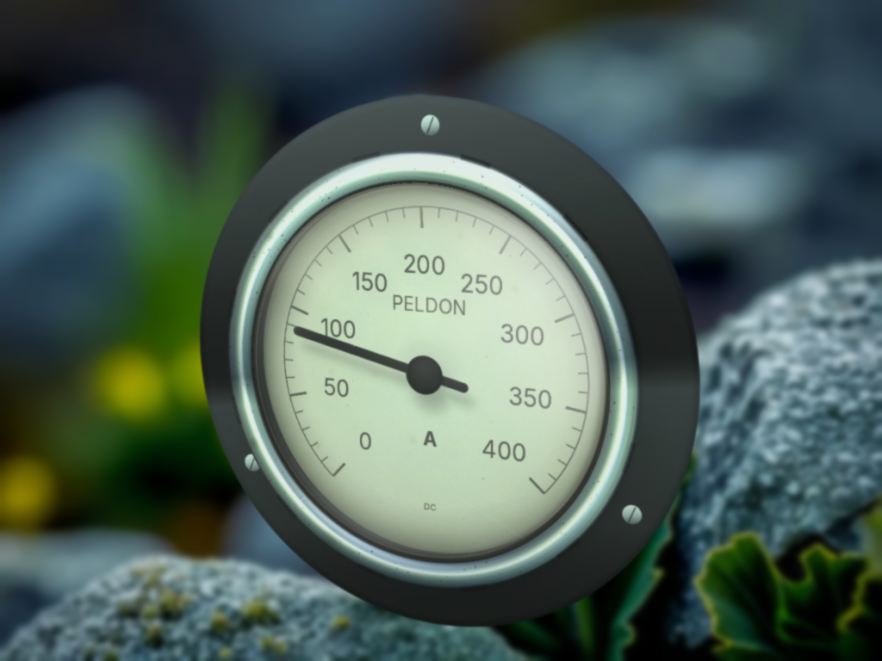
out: 90 A
